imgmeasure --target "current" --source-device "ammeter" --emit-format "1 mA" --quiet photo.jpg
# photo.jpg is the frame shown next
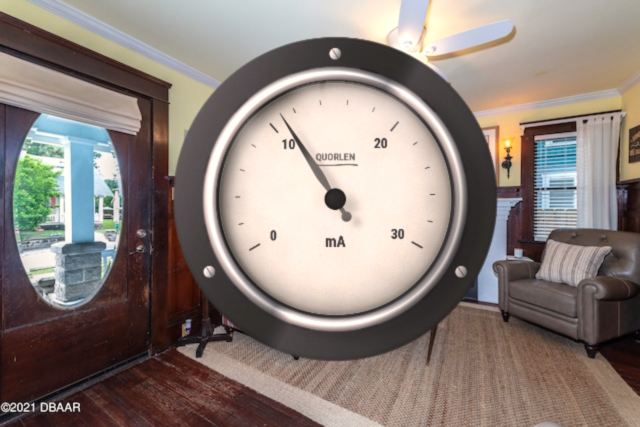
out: 11 mA
